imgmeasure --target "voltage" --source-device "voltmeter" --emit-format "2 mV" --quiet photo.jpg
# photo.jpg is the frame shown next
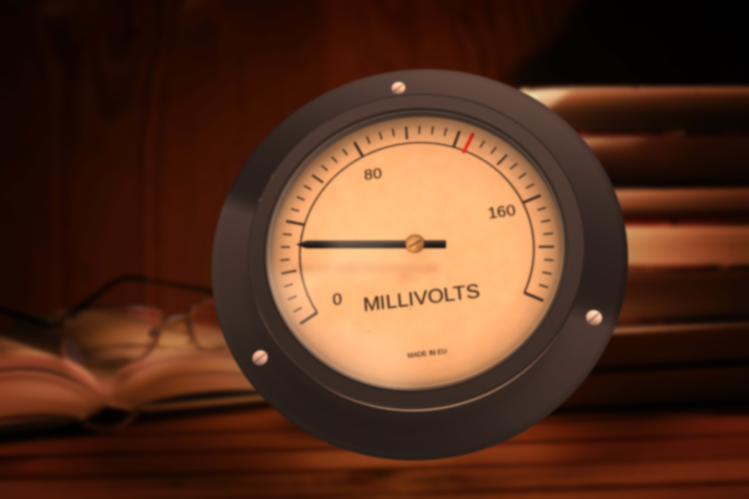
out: 30 mV
